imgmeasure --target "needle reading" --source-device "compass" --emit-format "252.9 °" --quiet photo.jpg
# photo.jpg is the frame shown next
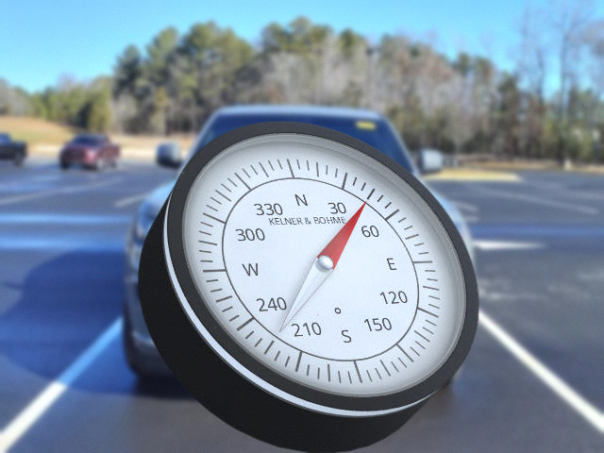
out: 45 °
